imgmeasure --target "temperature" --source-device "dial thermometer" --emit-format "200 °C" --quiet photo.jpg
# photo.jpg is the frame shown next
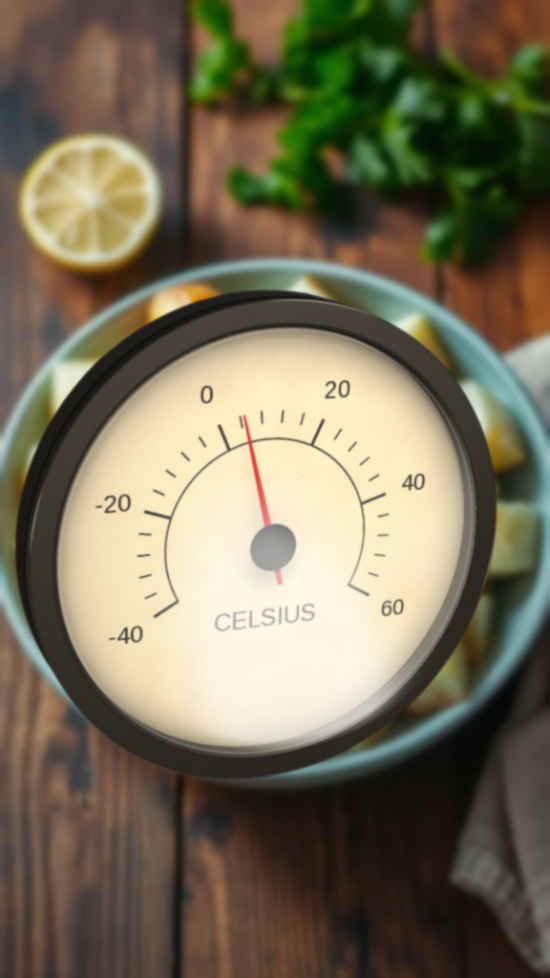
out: 4 °C
